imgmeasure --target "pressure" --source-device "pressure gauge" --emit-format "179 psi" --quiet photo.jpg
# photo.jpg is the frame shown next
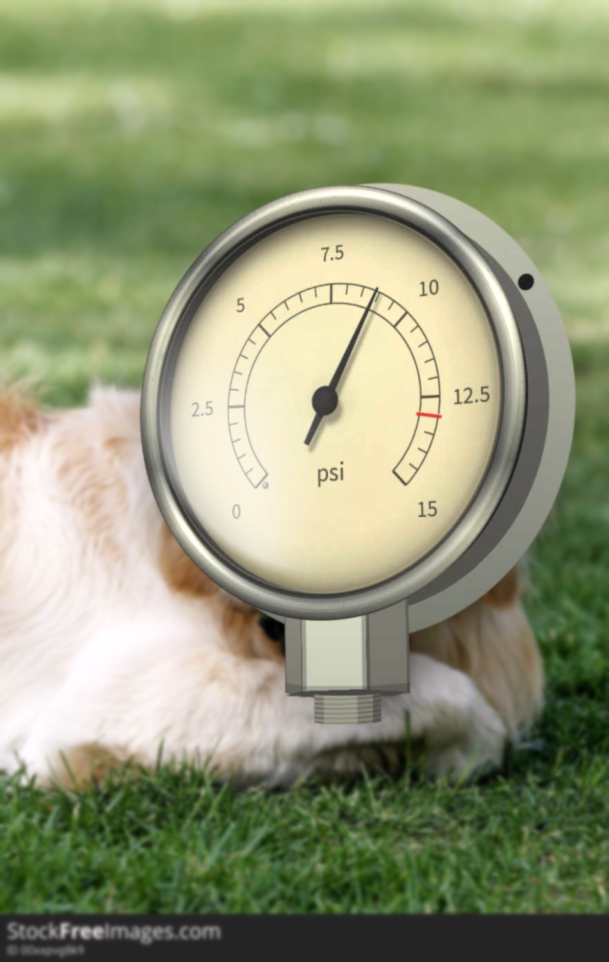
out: 9 psi
